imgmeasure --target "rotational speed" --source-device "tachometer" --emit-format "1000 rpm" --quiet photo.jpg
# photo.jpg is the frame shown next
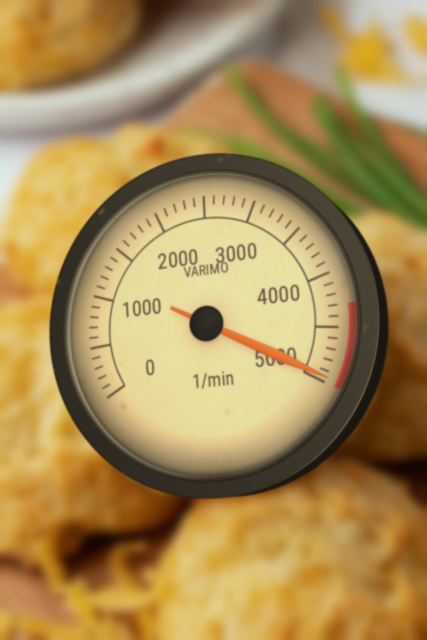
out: 4950 rpm
